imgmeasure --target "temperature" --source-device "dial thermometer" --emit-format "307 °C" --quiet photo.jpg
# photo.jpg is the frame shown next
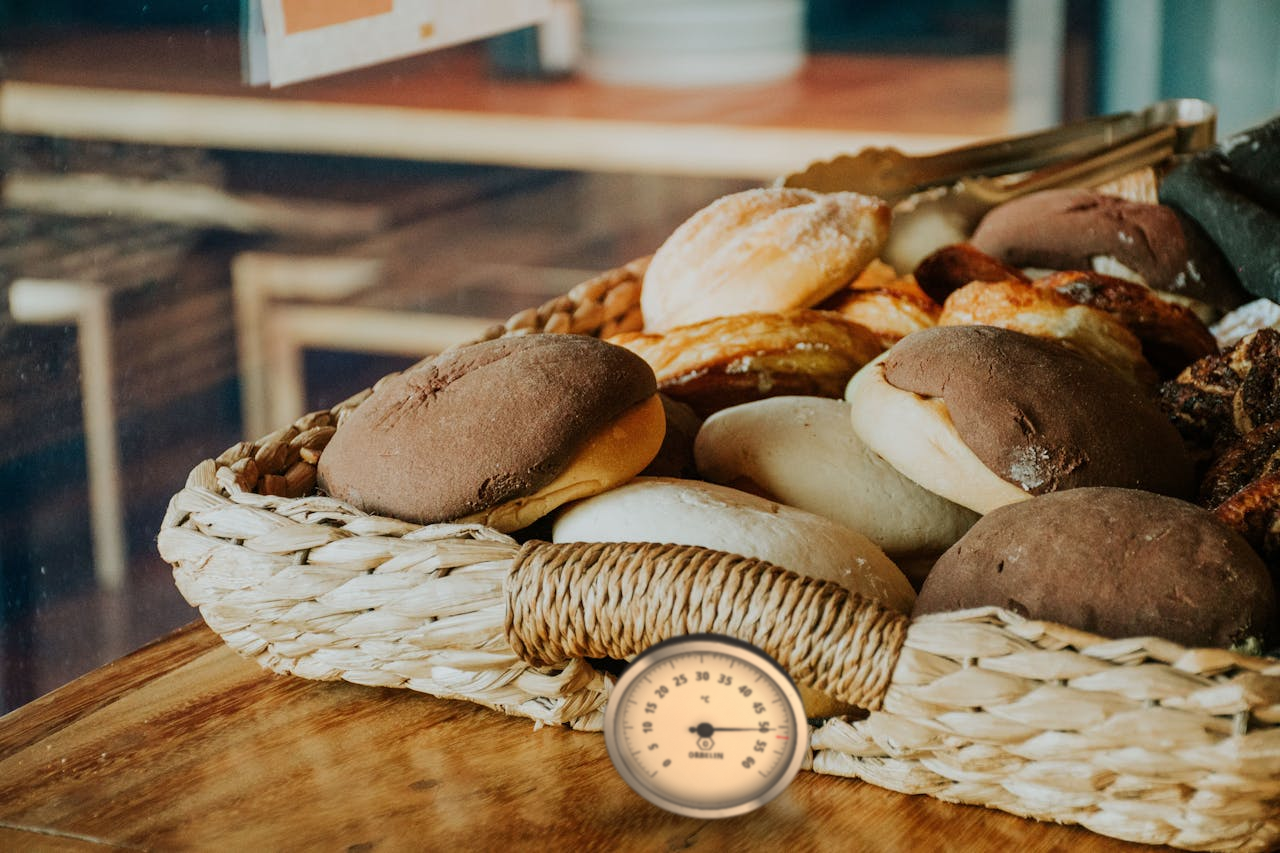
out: 50 °C
